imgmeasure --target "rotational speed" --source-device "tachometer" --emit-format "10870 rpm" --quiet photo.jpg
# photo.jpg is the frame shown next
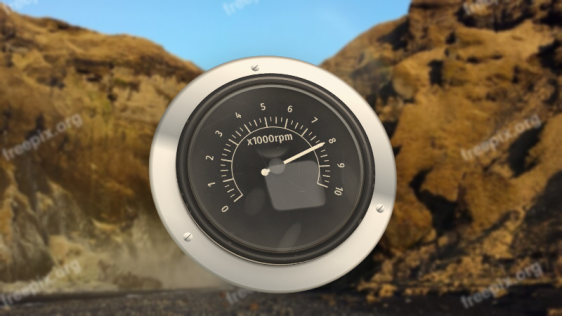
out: 8000 rpm
